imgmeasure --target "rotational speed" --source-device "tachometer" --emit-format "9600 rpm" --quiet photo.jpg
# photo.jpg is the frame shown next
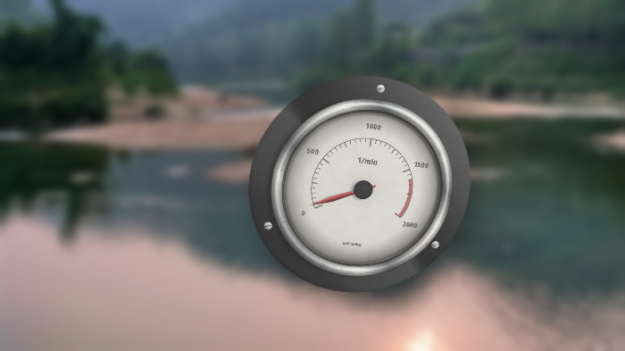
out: 50 rpm
